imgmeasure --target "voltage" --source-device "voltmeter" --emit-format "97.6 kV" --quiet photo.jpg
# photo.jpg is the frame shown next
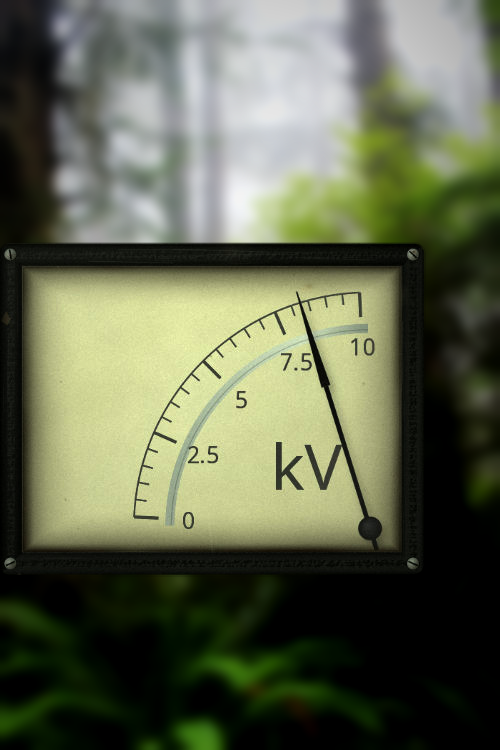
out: 8.25 kV
